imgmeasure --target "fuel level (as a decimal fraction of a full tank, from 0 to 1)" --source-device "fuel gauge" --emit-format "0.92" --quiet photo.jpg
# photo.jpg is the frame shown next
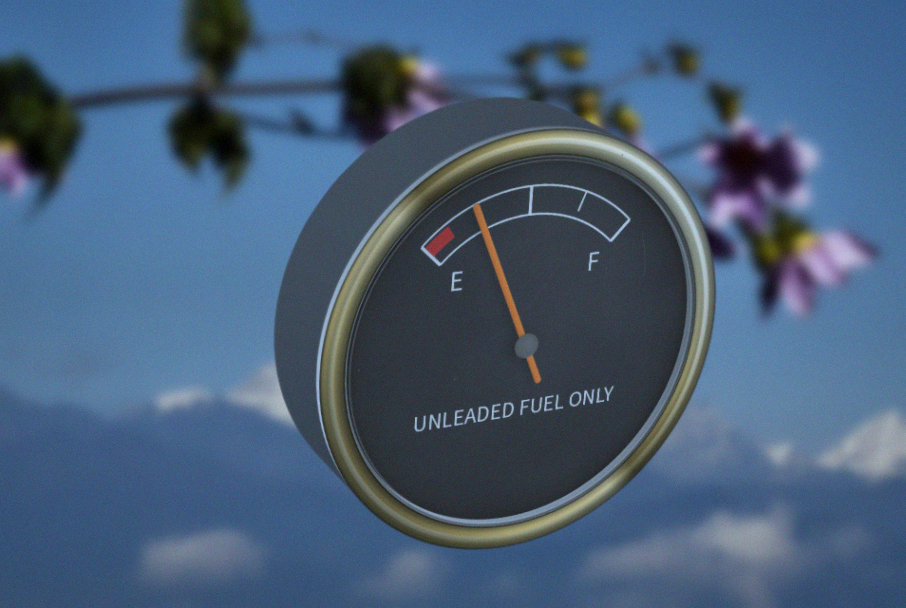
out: 0.25
